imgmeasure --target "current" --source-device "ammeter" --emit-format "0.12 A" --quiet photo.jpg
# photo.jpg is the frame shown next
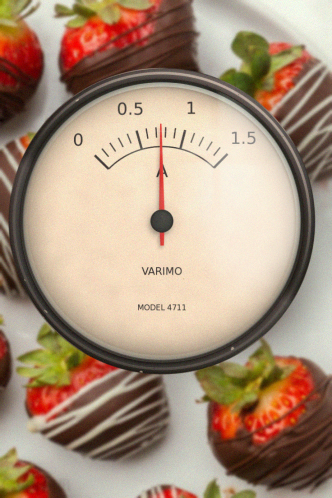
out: 0.75 A
